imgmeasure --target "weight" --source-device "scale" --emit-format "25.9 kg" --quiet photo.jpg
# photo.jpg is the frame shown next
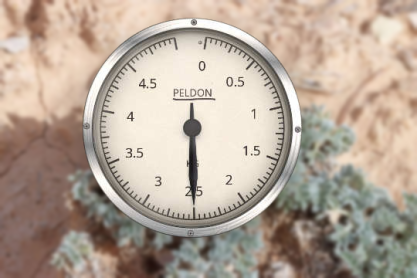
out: 2.5 kg
